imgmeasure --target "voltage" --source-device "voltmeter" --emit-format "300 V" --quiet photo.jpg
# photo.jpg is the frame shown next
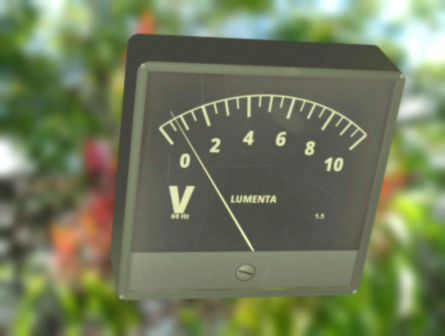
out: 0.75 V
